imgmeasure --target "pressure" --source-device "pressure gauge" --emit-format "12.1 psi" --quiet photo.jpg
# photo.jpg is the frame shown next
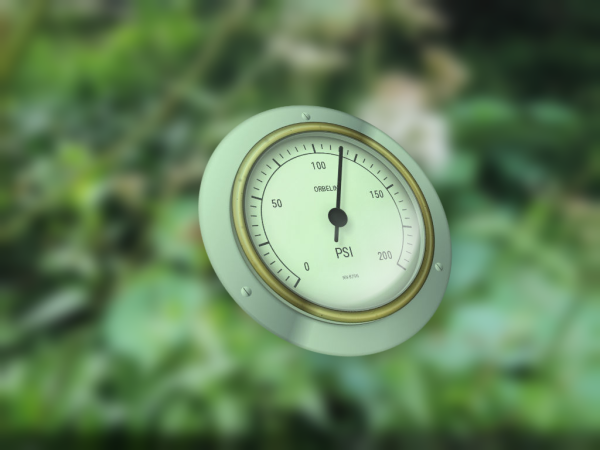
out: 115 psi
